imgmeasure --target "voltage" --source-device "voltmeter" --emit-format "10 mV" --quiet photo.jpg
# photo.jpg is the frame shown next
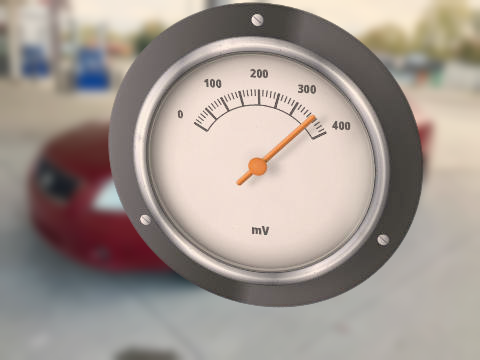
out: 350 mV
